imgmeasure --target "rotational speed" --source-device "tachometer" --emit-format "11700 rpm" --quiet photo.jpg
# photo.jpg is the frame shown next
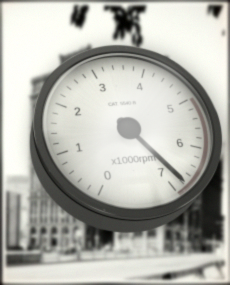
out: 6800 rpm
